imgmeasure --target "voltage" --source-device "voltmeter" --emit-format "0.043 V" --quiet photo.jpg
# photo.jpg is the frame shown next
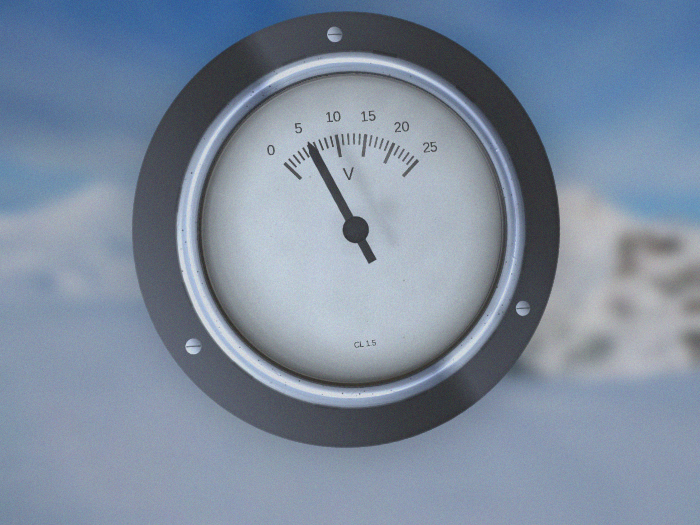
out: 5 V
